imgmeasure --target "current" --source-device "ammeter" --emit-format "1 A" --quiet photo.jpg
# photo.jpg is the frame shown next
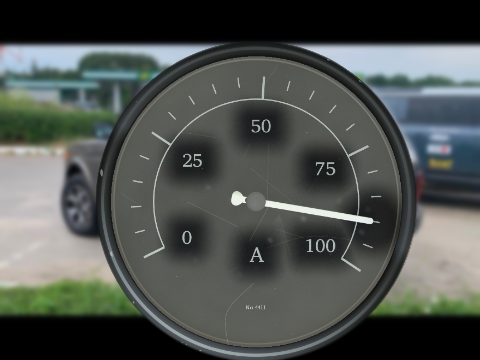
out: 90 A
